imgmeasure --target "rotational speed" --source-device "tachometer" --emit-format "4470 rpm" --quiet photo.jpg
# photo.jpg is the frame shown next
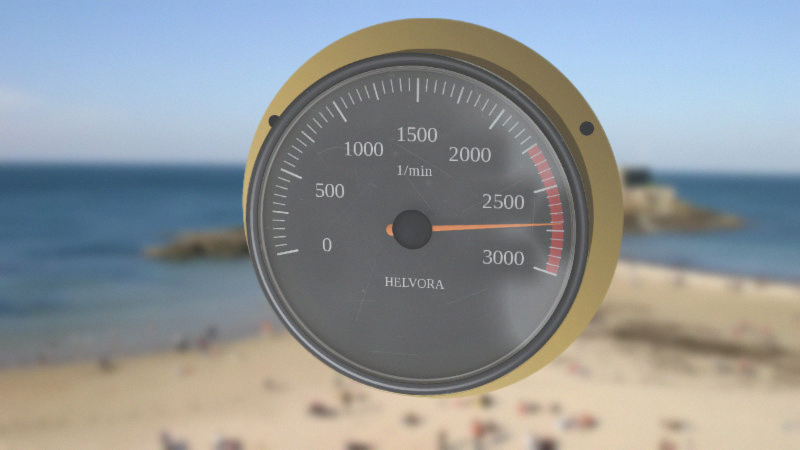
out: 2700 rpm
